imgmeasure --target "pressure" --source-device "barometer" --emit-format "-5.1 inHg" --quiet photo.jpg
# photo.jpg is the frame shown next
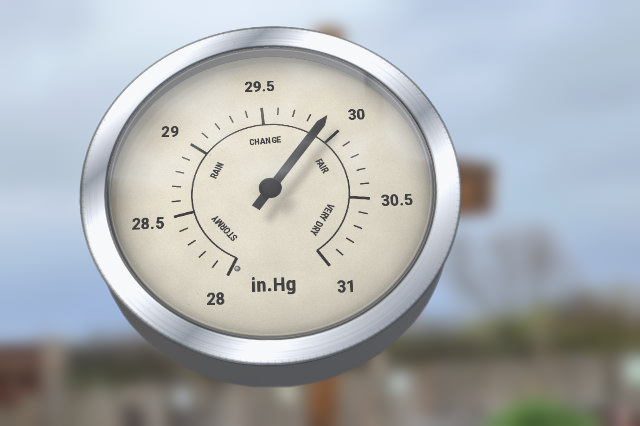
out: 29.9 inHg
